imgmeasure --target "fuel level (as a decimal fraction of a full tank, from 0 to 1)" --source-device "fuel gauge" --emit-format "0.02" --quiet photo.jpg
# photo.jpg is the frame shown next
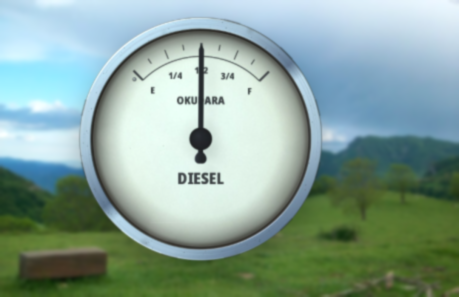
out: 0.5
